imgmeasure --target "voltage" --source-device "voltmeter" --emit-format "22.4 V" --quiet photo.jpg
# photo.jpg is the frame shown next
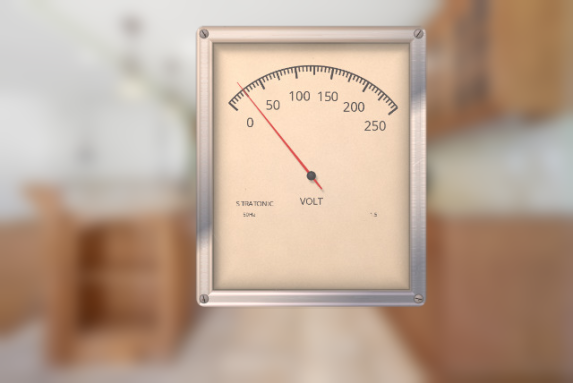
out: 25 V
